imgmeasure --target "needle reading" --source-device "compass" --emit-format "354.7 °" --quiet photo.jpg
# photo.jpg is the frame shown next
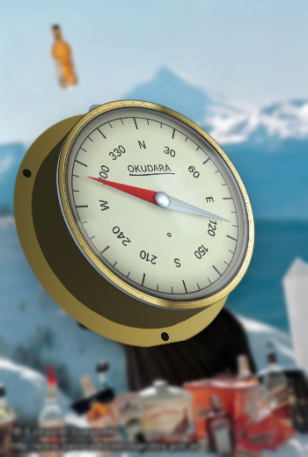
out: 290 °
